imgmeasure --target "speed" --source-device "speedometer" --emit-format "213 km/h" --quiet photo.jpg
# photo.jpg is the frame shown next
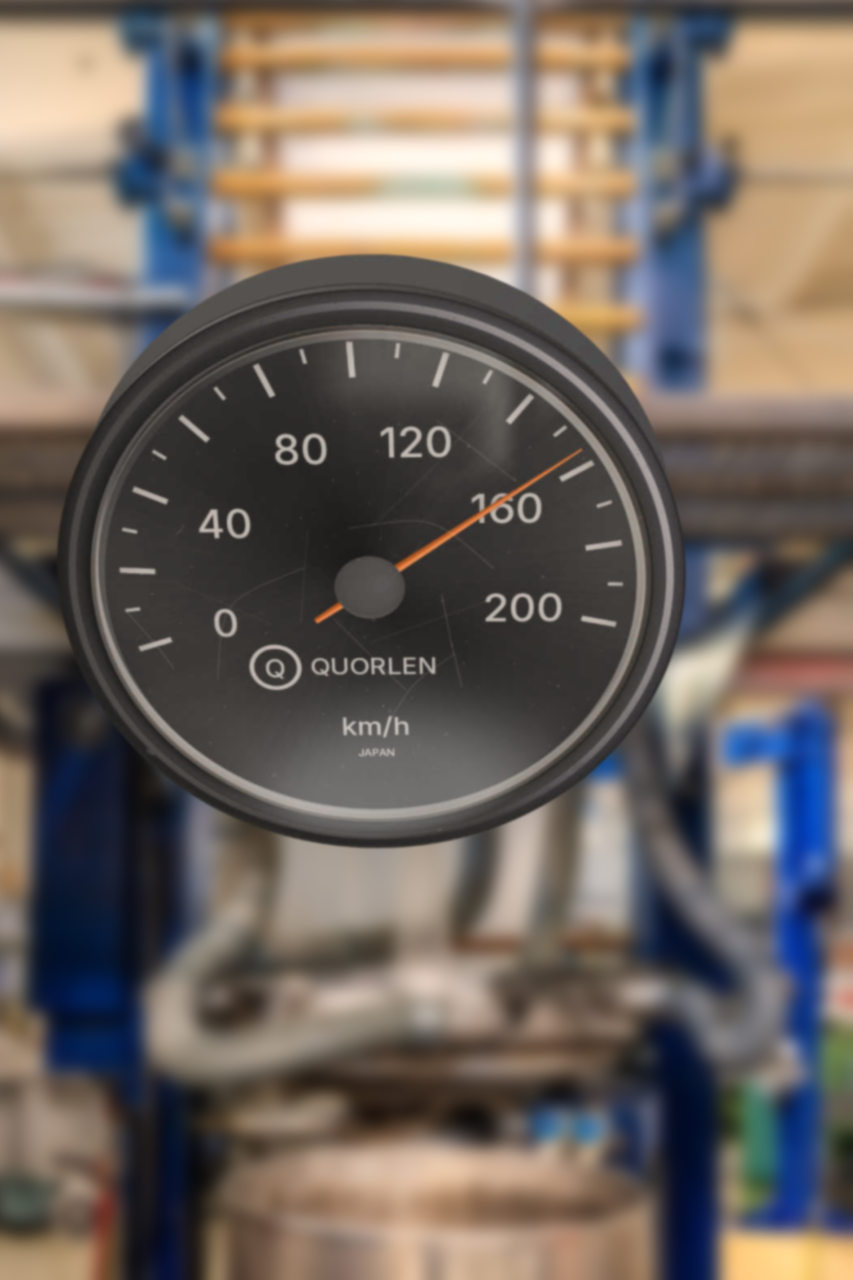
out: 155 km/h
